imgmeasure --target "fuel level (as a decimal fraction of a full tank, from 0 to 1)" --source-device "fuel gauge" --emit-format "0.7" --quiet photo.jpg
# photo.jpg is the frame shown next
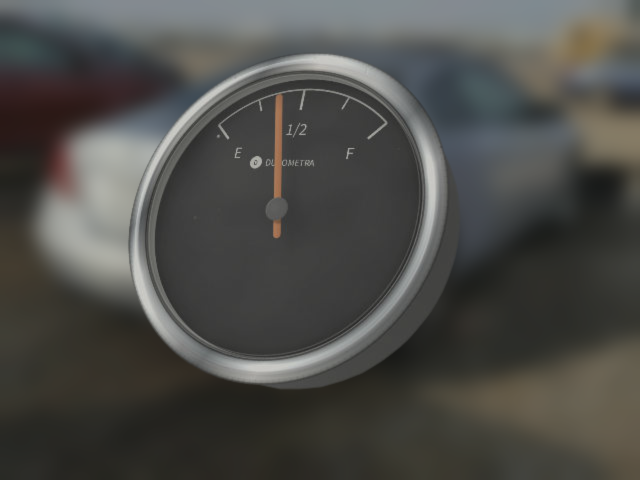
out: 0.375
